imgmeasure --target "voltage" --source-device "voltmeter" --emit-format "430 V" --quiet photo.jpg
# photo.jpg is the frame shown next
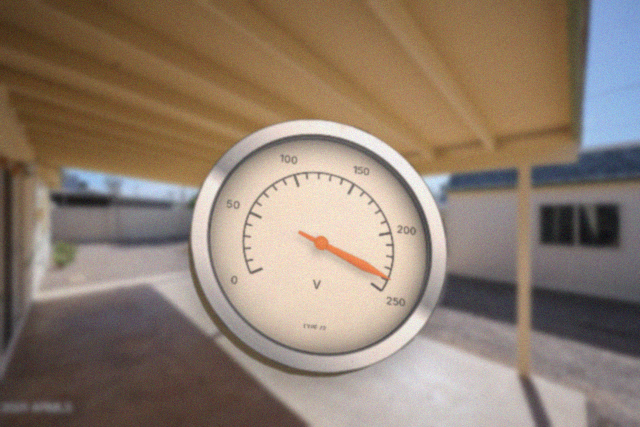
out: 240 V
